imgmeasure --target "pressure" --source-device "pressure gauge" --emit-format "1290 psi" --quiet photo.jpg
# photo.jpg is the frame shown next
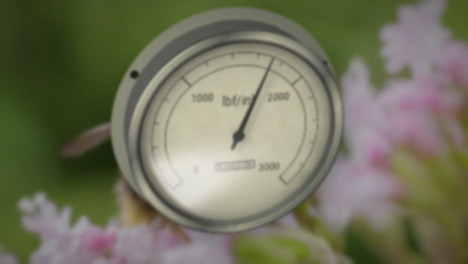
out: 1700 psi
